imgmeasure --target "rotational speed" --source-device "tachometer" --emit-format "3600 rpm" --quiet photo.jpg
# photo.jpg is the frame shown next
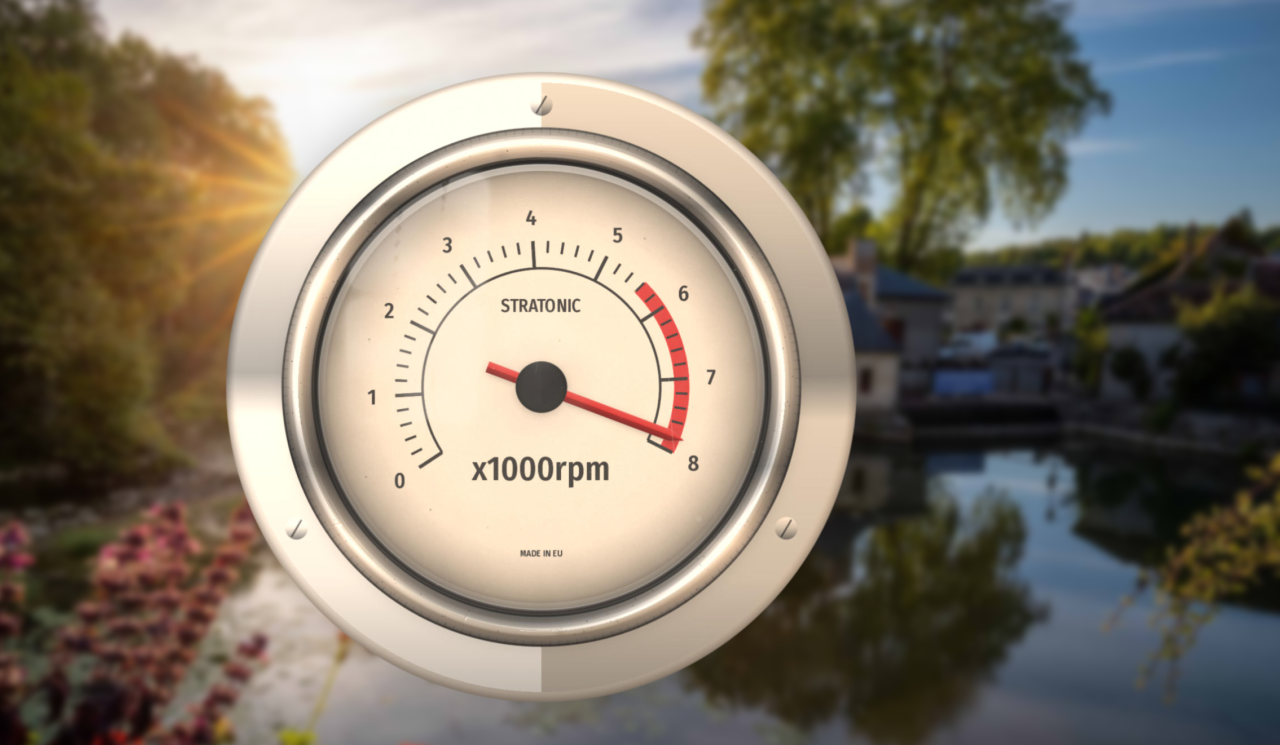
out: 7800 rpm
